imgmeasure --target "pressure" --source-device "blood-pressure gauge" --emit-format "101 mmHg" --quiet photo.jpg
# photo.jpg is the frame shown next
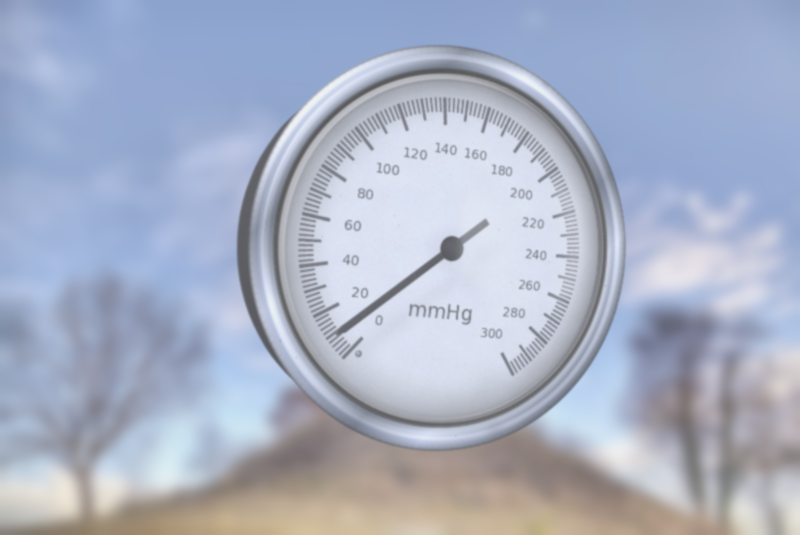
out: 10 mmHg
